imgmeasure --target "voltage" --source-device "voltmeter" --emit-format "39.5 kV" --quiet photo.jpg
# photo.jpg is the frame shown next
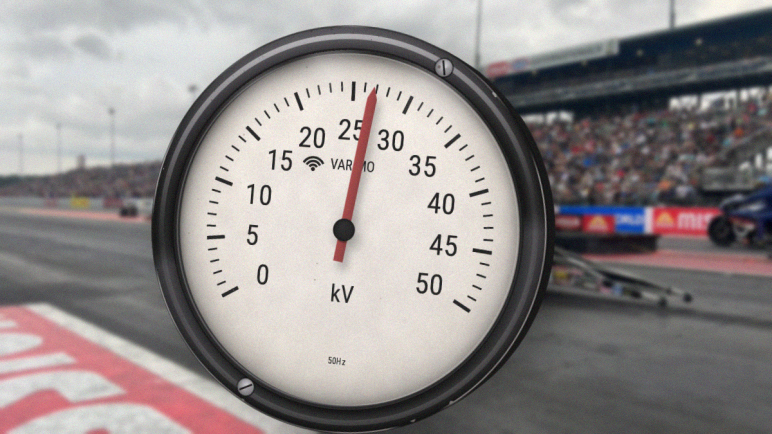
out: 27 kV
